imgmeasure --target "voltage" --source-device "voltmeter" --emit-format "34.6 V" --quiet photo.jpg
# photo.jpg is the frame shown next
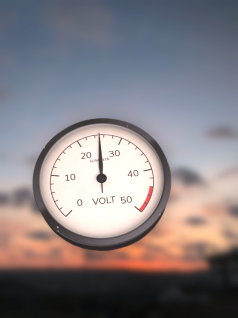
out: 25 V
